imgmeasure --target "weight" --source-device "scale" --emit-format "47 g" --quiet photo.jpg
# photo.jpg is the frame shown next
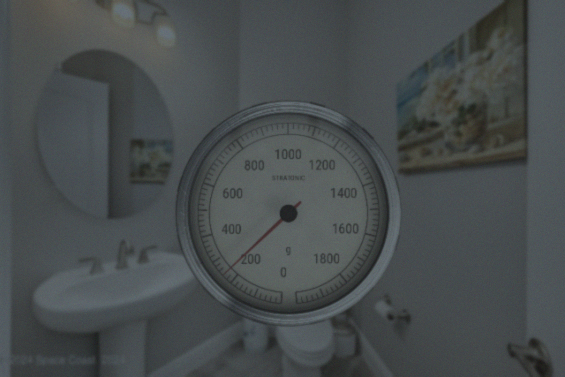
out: 240 g
